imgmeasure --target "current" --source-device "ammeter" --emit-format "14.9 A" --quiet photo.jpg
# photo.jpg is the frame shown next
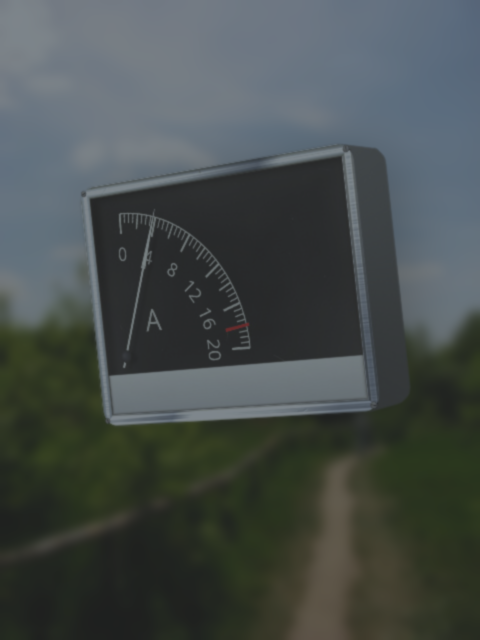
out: 4 A
